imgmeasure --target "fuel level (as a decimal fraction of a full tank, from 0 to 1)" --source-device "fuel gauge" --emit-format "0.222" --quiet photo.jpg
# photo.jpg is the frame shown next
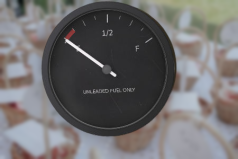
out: 0
